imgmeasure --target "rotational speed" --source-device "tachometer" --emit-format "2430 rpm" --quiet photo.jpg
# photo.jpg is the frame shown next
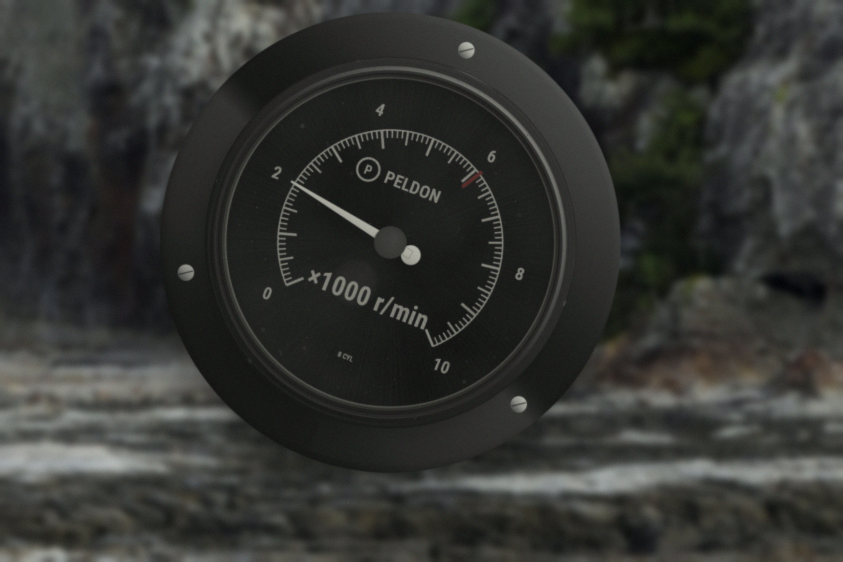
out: 2000 rpm
